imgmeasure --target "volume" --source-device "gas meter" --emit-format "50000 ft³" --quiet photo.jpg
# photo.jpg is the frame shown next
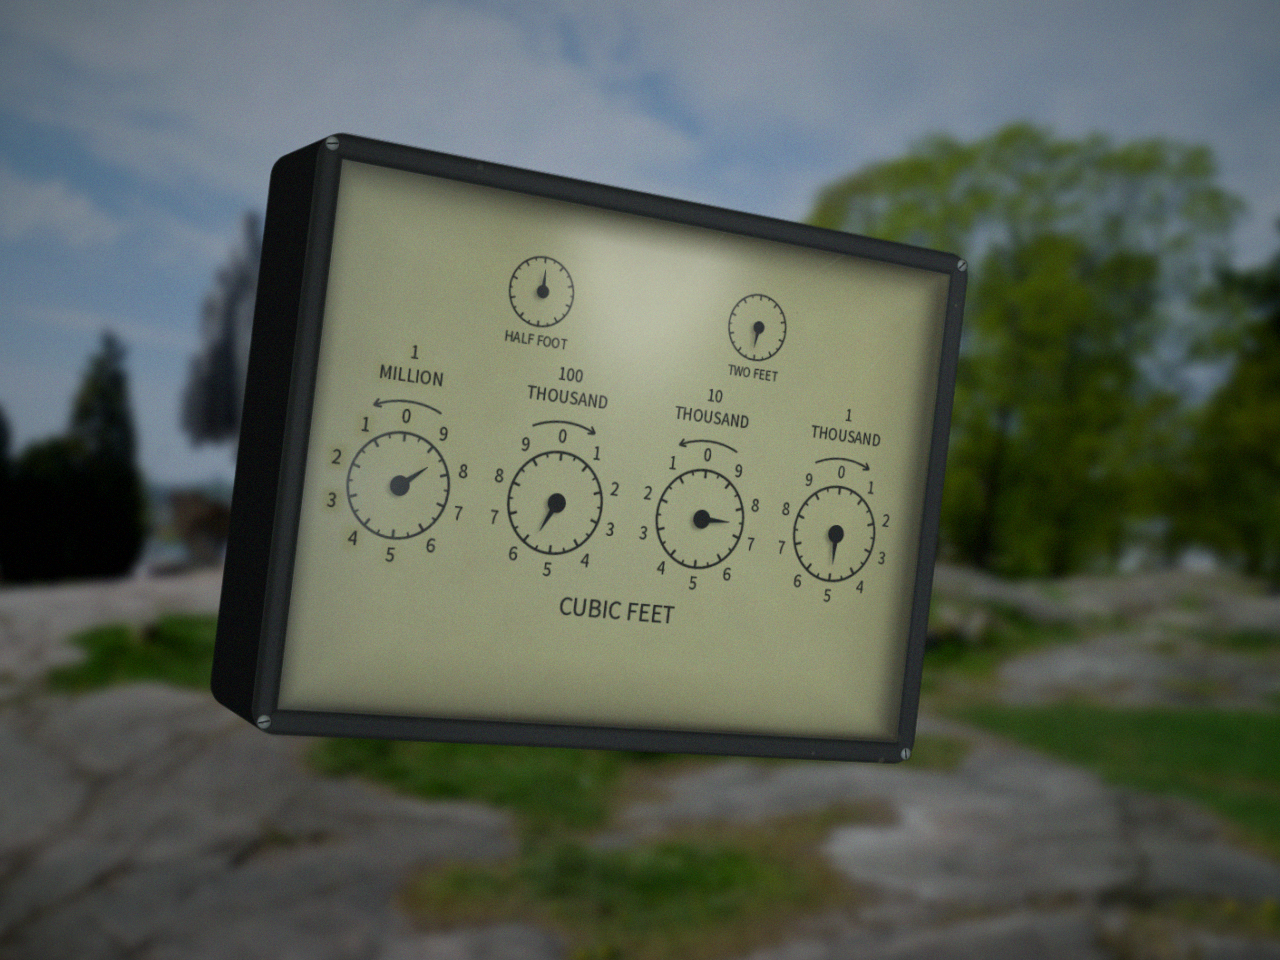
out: 857500 ft³
